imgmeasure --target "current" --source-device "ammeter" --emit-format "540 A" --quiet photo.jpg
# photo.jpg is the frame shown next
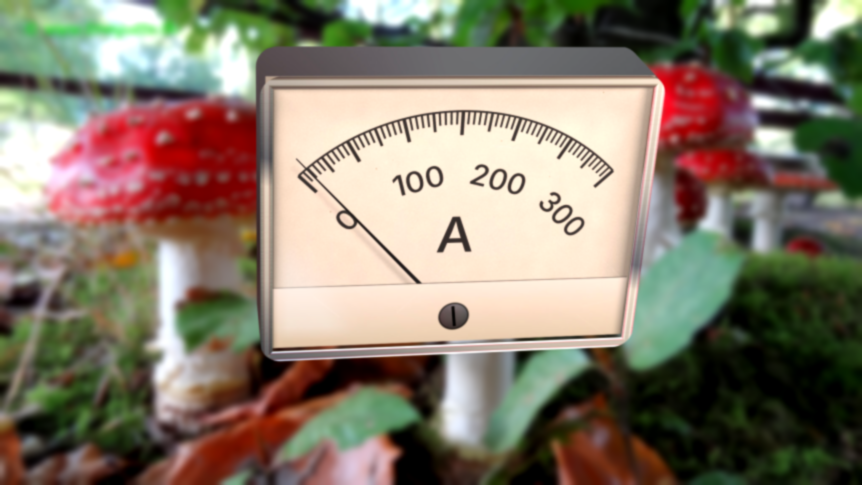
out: 10 A
